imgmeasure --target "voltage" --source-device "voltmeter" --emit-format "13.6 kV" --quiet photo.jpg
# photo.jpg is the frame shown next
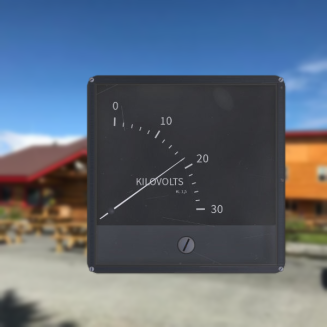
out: 18 kV
